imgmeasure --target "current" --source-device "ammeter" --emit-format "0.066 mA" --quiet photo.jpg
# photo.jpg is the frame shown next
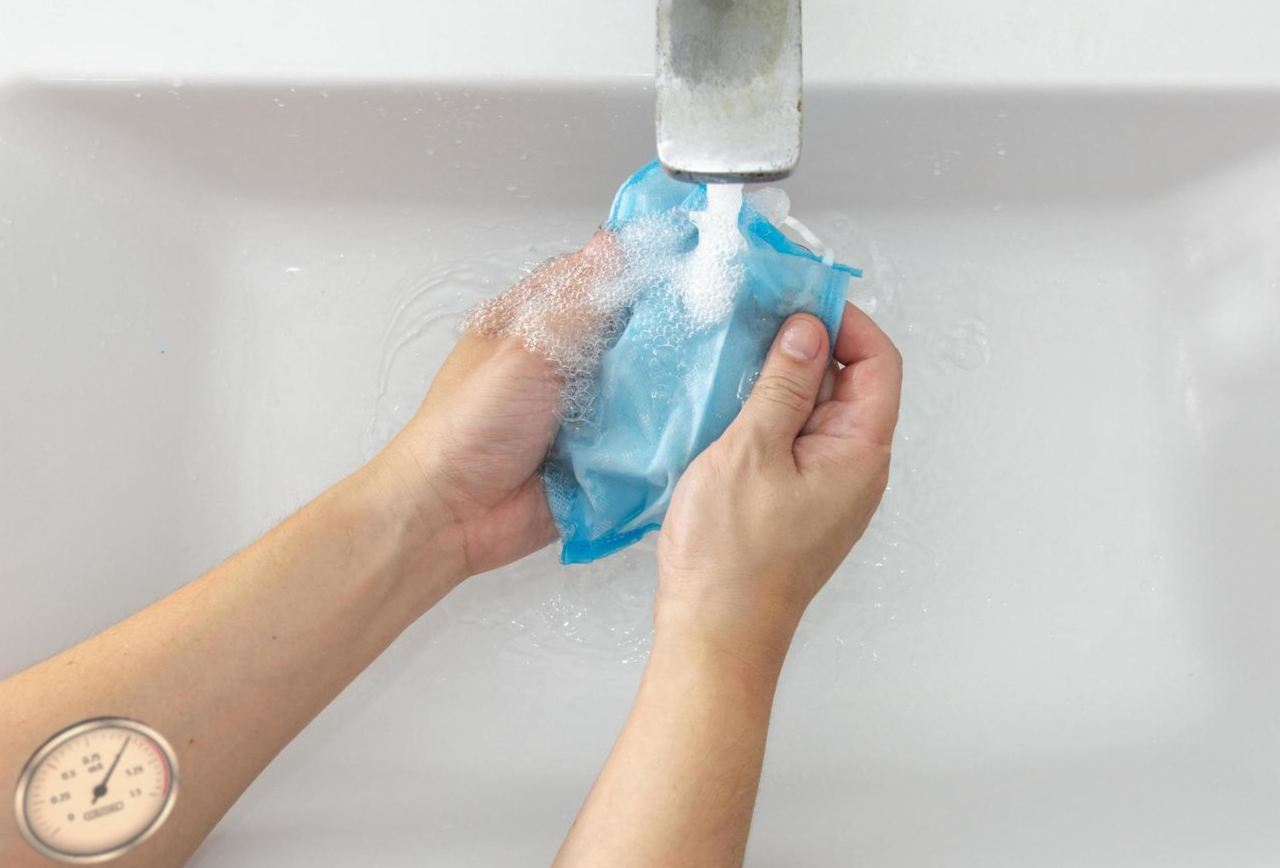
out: 1 mA
